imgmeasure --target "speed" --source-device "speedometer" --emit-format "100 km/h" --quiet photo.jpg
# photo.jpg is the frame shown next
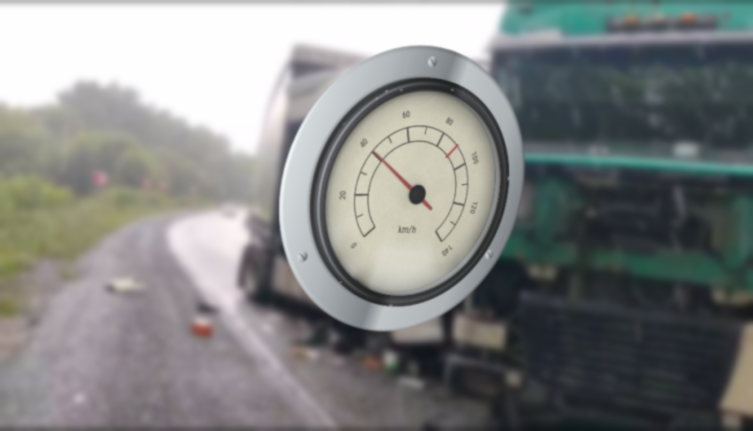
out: 40 km/h
